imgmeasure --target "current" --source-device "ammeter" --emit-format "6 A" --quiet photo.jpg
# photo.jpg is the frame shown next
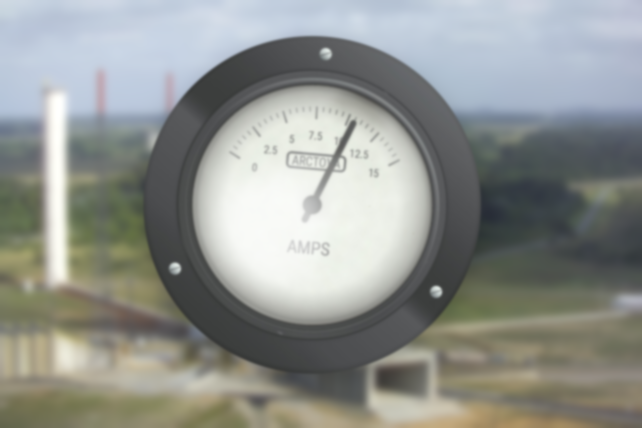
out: 10.5 A
